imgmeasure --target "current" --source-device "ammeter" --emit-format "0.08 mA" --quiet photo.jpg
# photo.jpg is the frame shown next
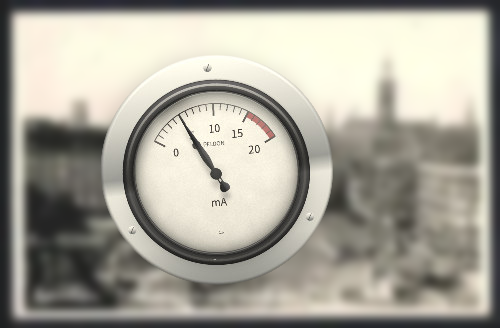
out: 5 mA
